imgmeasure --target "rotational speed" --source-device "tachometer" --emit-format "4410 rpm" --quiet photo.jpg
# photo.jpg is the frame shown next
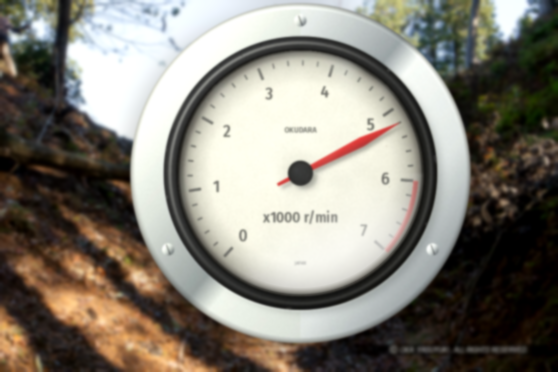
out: 5200 rpm
